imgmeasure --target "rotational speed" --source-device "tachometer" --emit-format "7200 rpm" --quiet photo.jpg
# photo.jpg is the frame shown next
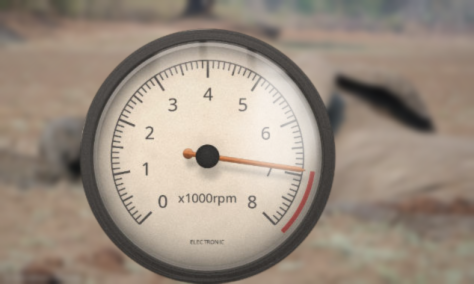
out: 6900 rpm
